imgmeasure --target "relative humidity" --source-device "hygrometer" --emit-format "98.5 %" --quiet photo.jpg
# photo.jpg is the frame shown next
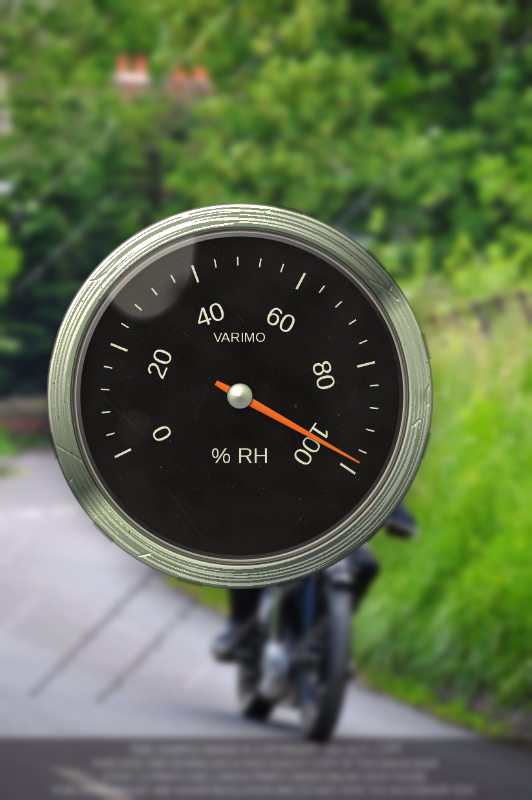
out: 98 %
